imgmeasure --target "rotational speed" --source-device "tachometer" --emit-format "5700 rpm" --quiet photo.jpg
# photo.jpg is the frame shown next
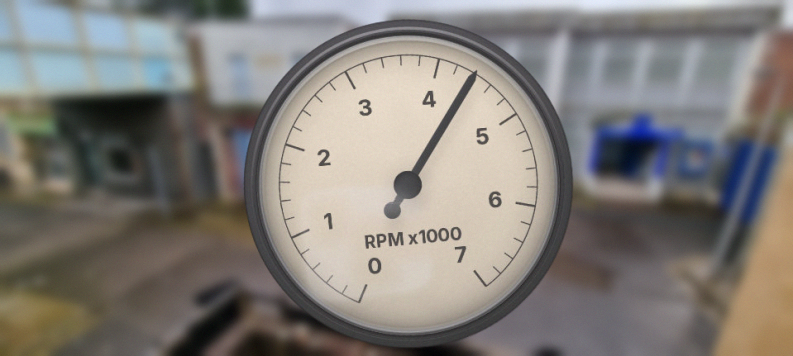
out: 4400 rpm
